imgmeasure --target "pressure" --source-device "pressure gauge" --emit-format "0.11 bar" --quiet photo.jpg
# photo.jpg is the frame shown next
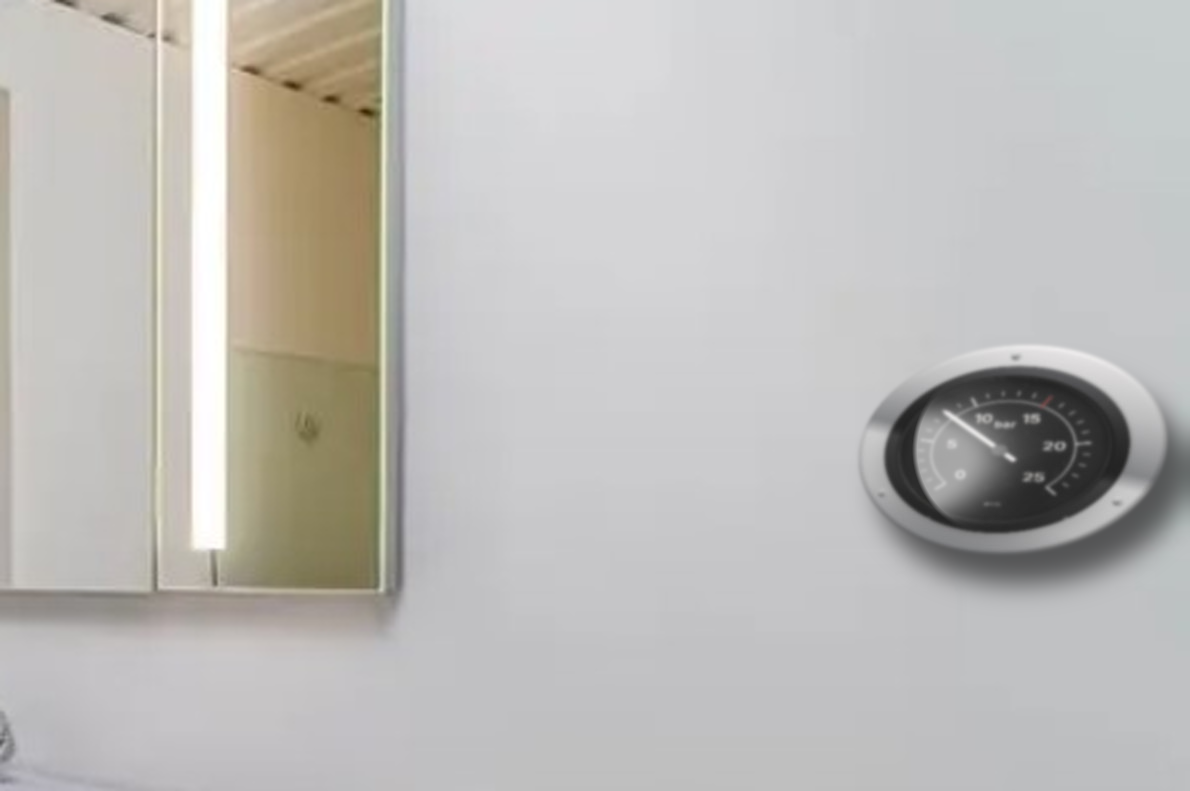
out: 8 bar
